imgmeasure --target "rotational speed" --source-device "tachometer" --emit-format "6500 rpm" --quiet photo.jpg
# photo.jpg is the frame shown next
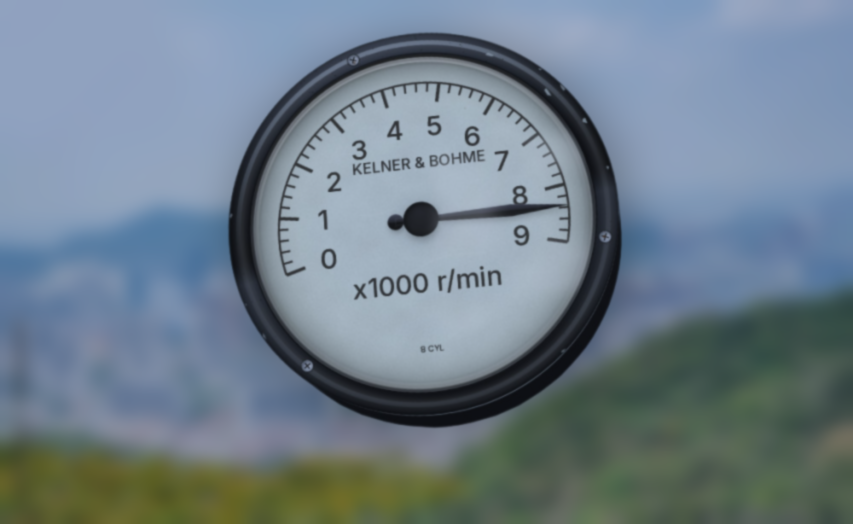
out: 8400 rpm
